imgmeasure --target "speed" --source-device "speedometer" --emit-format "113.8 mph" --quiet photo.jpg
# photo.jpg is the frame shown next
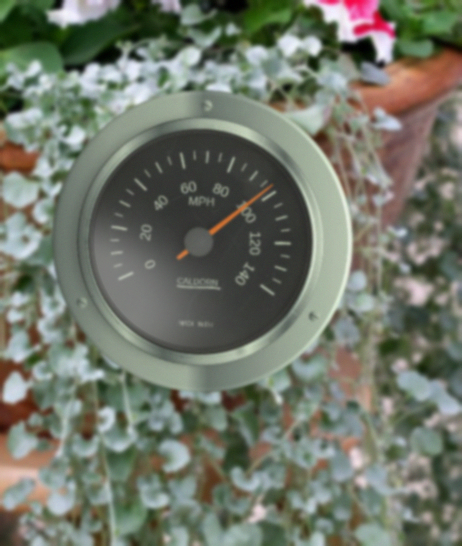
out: 97.5 mph
